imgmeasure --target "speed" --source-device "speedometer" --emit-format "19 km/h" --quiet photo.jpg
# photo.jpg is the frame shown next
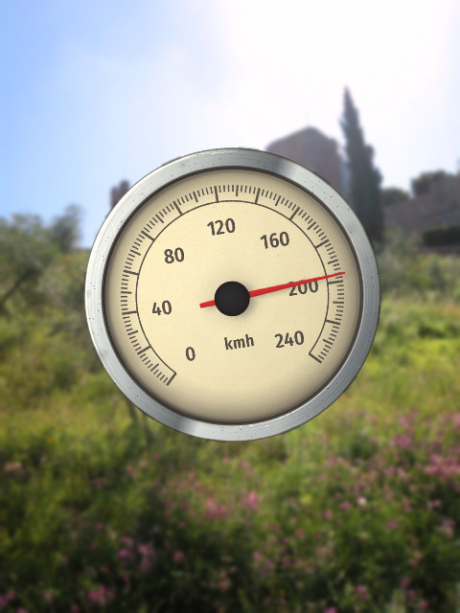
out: 196 km/h
